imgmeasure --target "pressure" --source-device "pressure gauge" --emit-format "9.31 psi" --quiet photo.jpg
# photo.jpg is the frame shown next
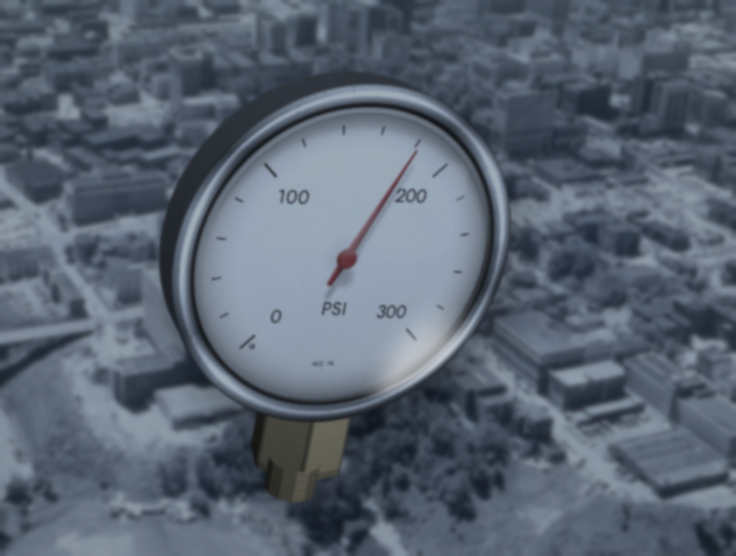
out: 180 psi
